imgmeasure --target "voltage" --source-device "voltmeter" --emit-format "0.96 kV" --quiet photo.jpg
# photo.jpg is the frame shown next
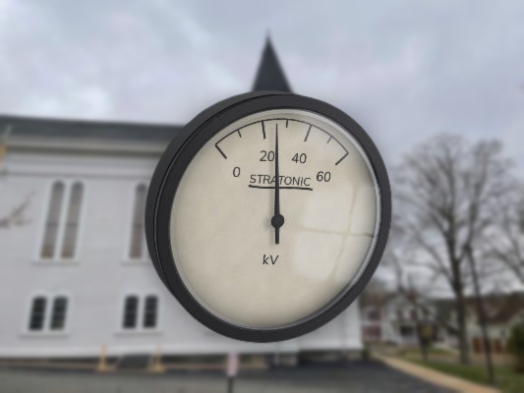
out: 25 kV
